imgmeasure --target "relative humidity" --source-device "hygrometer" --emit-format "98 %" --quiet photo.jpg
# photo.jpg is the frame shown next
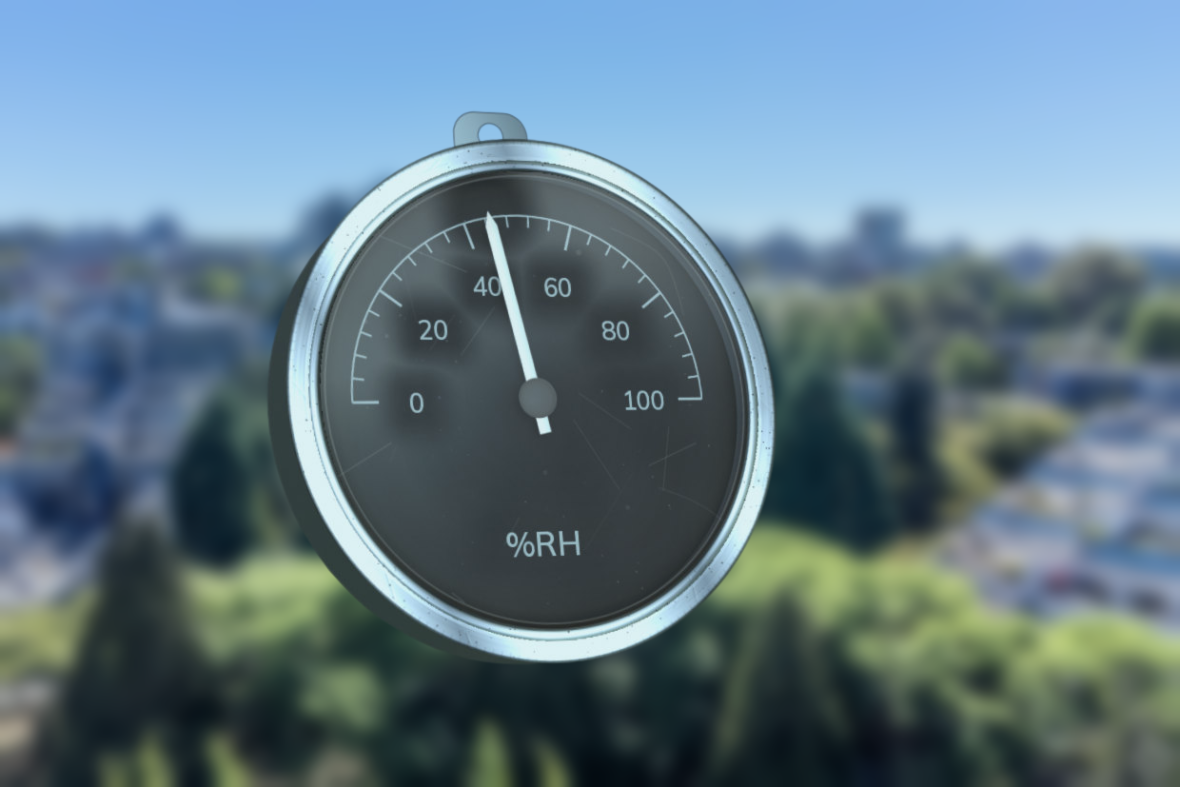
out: 44 %
